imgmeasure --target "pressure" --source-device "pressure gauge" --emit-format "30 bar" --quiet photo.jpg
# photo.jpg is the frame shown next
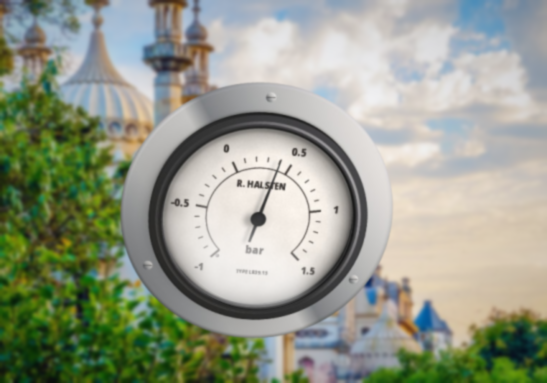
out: 0.4 bar
